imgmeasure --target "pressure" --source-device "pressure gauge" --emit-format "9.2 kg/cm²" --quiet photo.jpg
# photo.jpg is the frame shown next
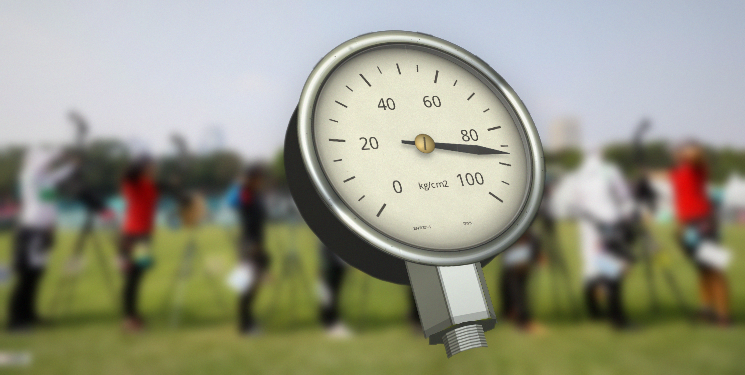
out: 87.5 kg/cm²
